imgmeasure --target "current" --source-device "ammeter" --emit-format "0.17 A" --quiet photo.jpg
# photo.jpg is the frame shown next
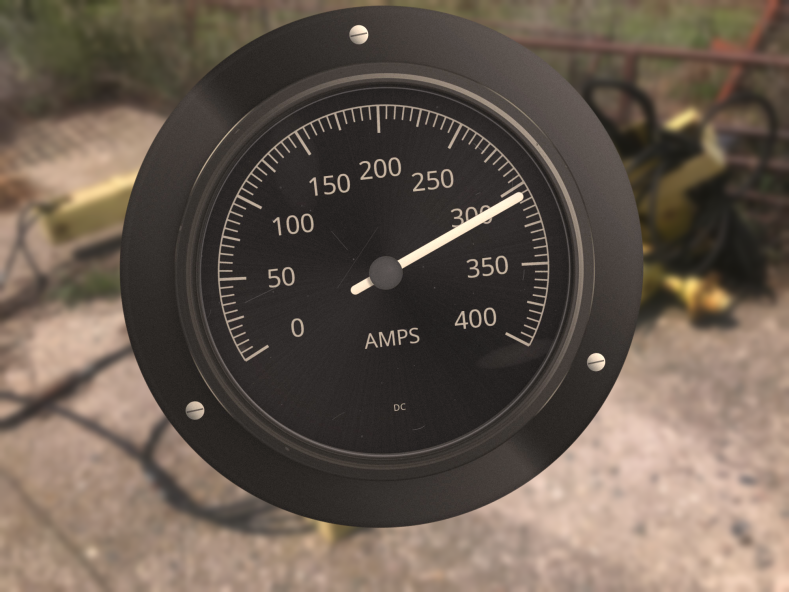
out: 305 A
